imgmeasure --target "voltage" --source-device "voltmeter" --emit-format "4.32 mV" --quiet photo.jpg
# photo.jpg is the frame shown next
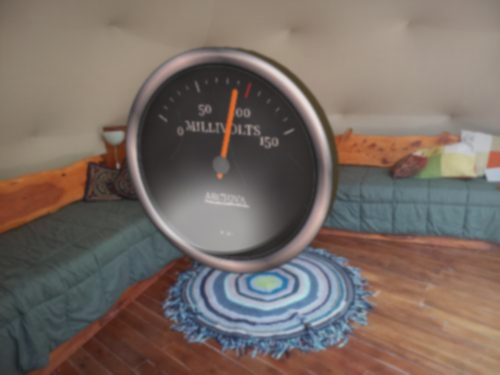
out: 90 mV
